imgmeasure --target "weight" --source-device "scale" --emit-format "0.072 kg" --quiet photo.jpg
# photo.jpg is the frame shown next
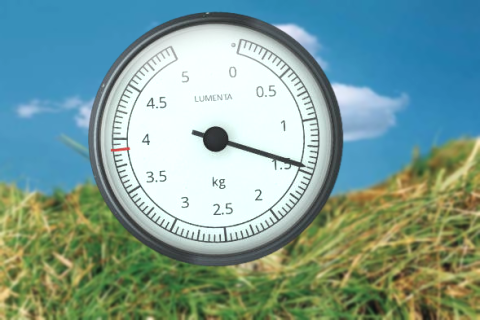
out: 1.45 kg
